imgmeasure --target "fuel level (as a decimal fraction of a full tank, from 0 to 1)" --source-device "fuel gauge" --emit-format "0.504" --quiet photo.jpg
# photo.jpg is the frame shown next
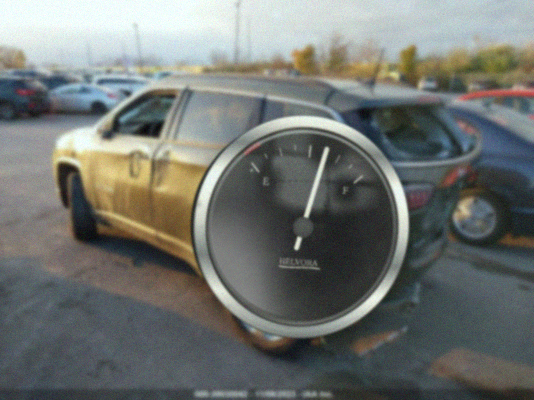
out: 0.625
